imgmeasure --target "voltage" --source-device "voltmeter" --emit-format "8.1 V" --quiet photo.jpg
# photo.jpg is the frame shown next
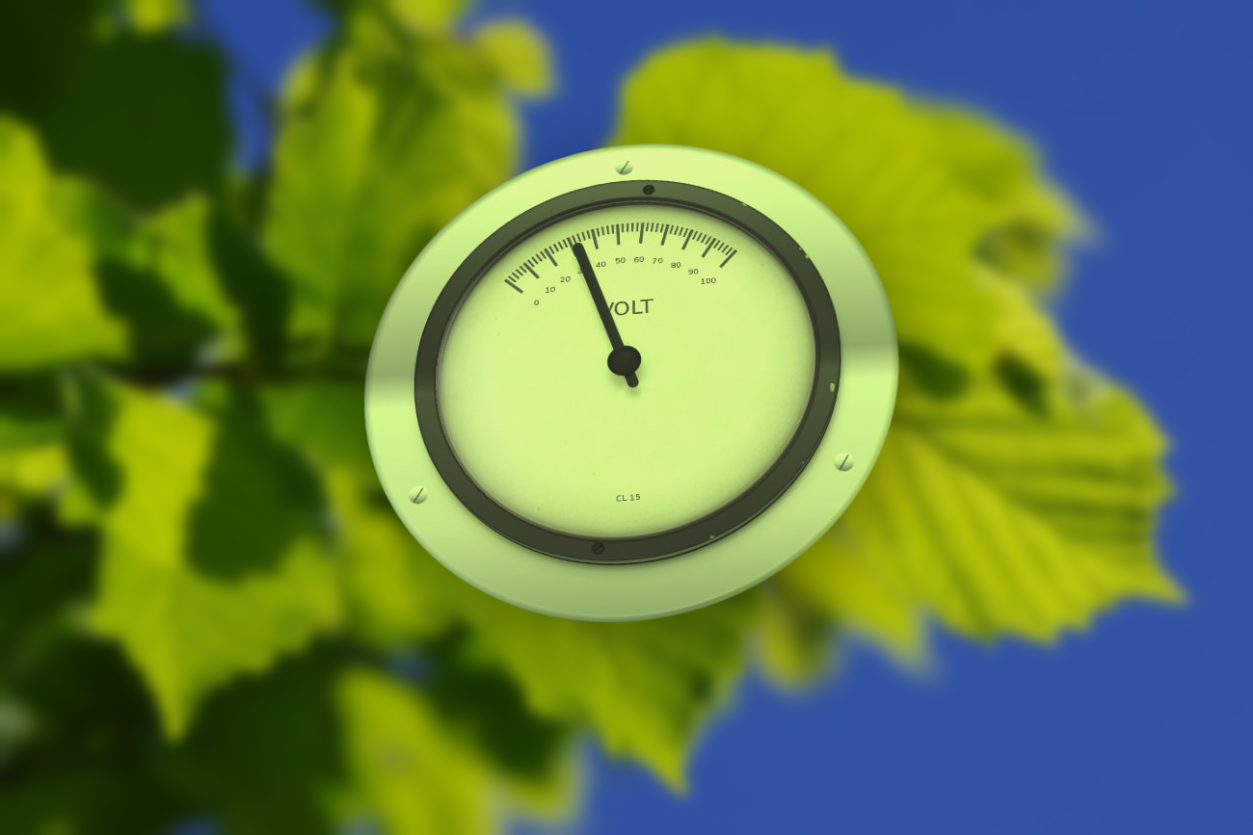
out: 32 V
